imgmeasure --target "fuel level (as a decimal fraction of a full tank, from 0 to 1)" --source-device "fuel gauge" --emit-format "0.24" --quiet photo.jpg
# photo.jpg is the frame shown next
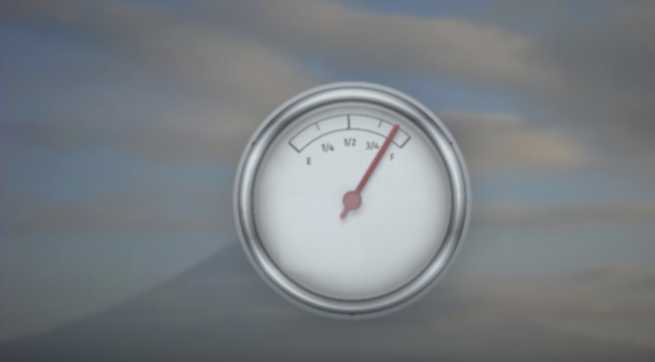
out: 0.875
